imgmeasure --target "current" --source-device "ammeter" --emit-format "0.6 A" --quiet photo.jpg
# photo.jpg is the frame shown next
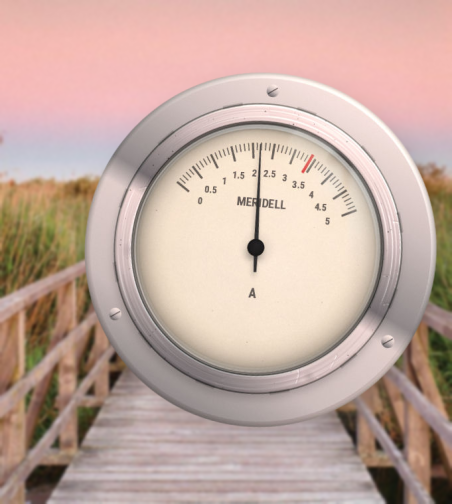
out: 2.2 A
